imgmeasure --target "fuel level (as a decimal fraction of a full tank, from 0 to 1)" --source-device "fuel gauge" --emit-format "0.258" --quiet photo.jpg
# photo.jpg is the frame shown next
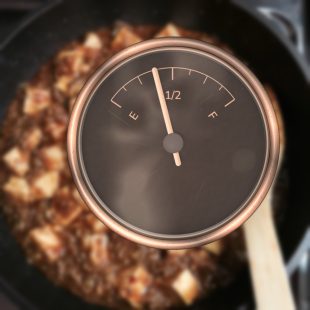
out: 0.375
